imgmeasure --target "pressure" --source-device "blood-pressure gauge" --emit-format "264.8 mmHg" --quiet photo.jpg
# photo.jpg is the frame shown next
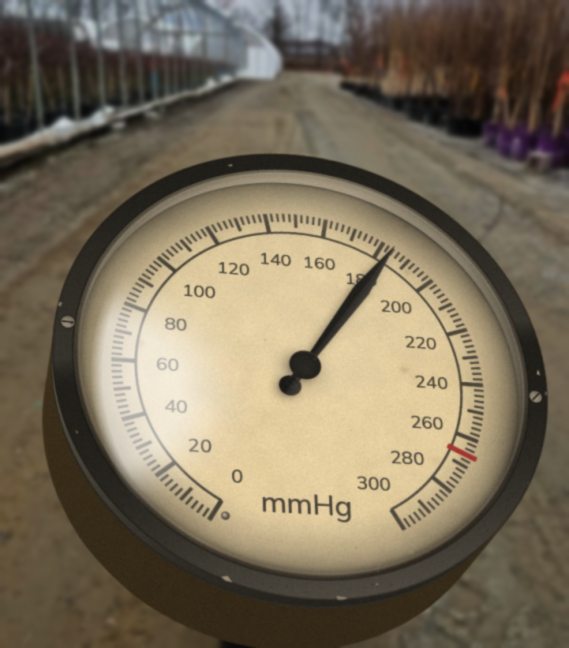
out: 184 mmHg
